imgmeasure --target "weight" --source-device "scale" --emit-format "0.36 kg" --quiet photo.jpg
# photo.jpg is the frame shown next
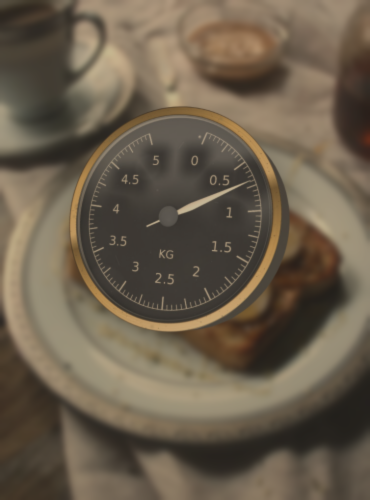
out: 0.7 kg
